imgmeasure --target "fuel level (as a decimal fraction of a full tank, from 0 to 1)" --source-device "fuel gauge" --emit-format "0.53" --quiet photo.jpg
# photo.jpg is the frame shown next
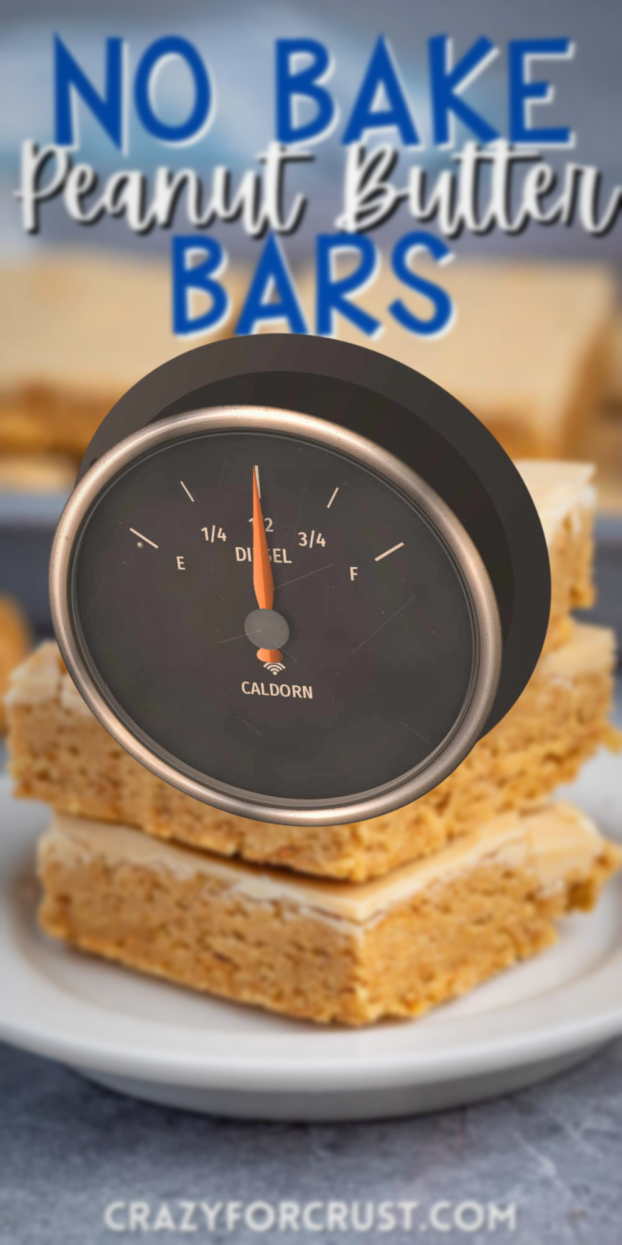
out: 0.5
